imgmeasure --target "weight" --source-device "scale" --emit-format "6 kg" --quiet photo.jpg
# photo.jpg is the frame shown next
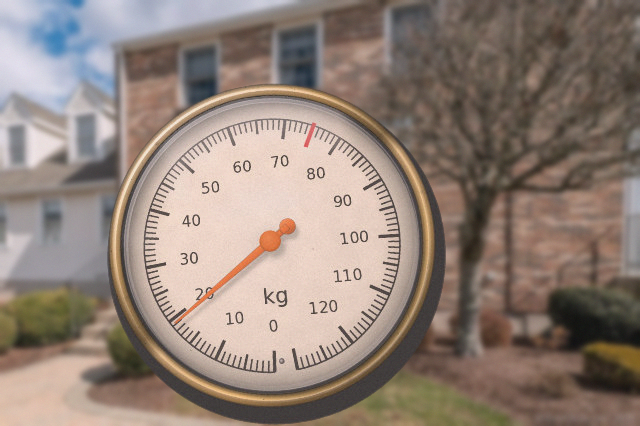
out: 19 kg
